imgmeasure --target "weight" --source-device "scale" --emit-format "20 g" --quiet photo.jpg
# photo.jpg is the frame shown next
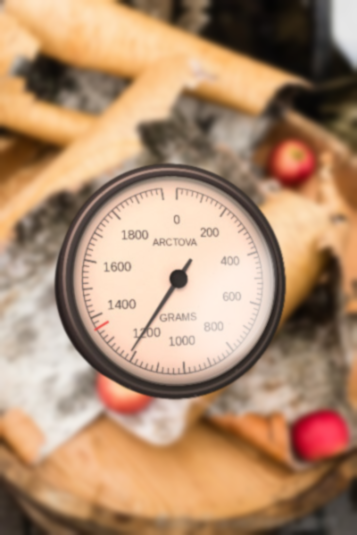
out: 1220 g
